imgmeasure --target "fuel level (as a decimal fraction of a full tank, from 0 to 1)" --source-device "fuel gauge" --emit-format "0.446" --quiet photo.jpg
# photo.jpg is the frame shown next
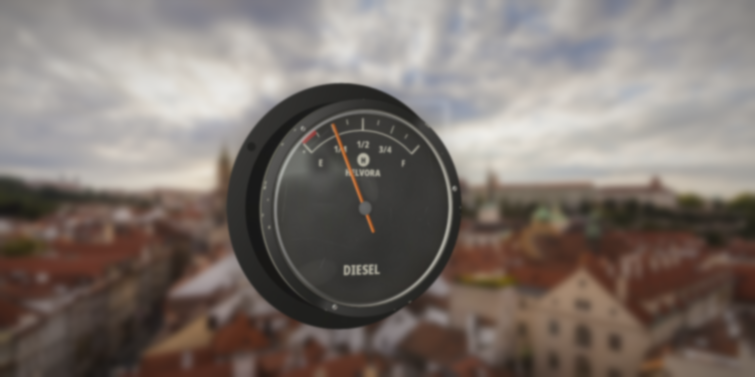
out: 0.25
